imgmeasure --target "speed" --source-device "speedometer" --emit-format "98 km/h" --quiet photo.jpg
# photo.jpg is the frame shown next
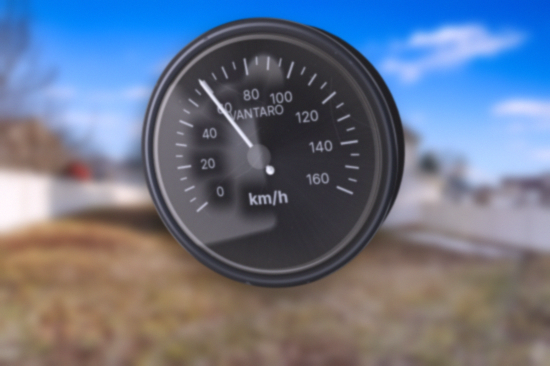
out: 60 km/h
